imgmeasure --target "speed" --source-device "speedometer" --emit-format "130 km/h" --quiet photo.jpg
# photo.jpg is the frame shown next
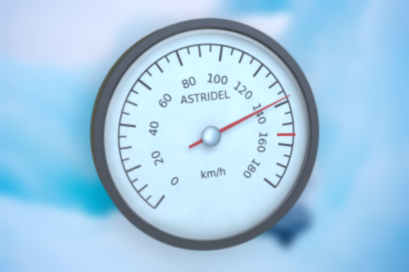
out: 137.5 km/h
